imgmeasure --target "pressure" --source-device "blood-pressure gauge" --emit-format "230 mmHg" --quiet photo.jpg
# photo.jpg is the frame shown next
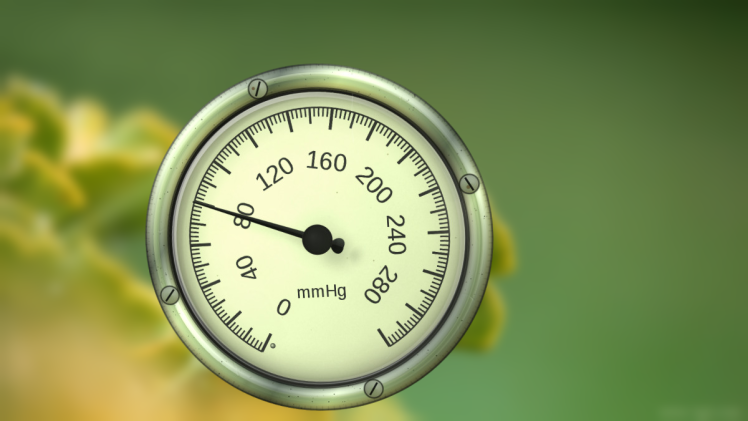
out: 80 mmHg
